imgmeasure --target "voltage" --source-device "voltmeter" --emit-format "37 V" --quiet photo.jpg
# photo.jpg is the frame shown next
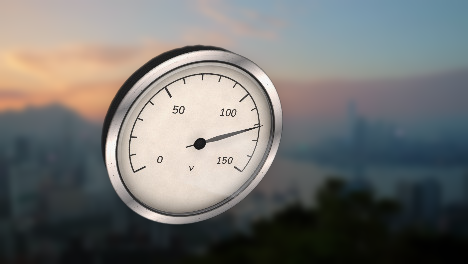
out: 120 V
